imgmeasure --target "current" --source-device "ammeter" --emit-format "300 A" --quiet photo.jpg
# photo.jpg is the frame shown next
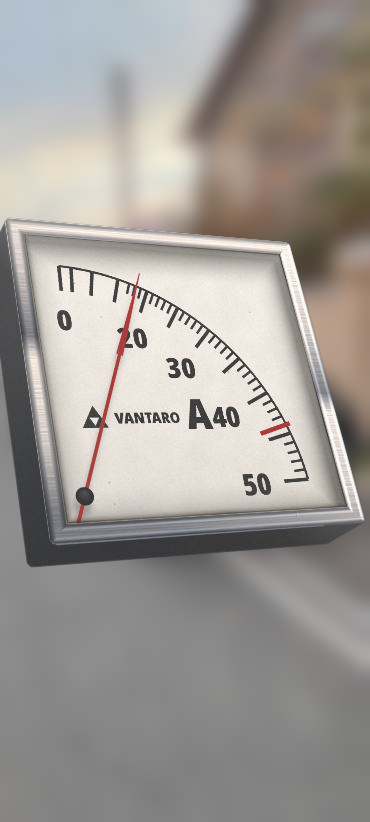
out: 18 A
